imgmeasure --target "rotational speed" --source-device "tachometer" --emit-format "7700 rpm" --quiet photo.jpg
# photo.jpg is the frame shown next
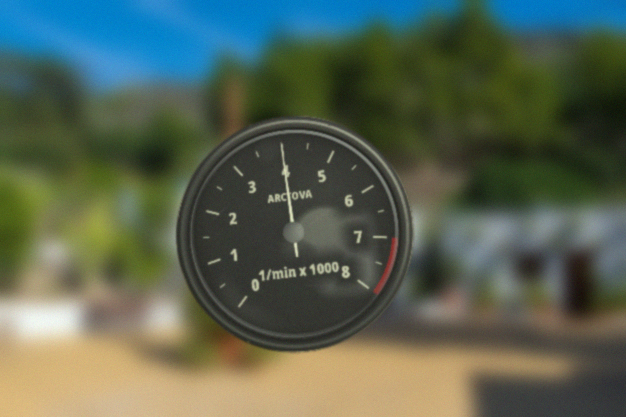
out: 4000 rpm
